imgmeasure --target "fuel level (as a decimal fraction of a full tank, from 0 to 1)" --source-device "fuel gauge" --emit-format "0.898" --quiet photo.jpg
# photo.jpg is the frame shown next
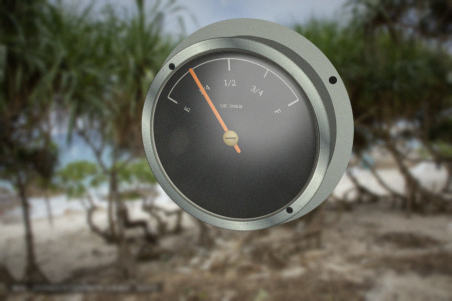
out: 0.25
